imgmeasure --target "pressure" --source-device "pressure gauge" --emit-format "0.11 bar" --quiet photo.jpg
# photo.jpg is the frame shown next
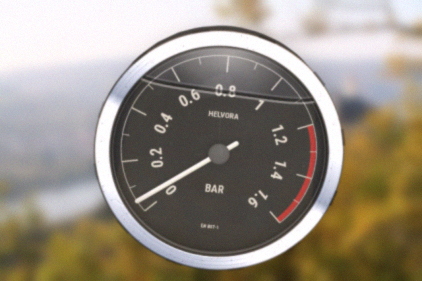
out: 0.05 bar
